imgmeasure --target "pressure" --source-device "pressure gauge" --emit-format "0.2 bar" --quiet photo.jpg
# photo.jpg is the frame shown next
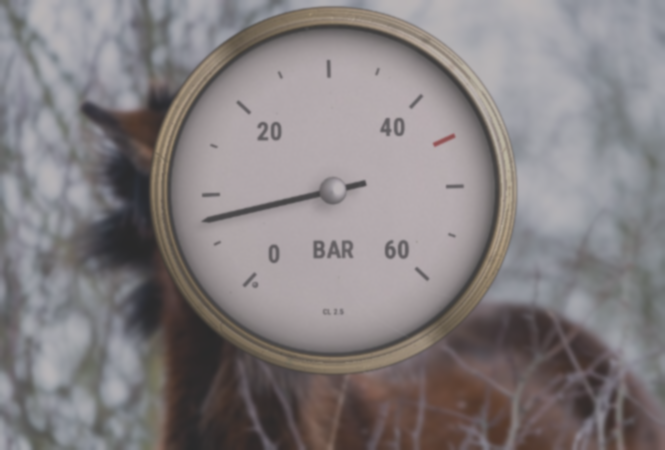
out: 7.5 bar
